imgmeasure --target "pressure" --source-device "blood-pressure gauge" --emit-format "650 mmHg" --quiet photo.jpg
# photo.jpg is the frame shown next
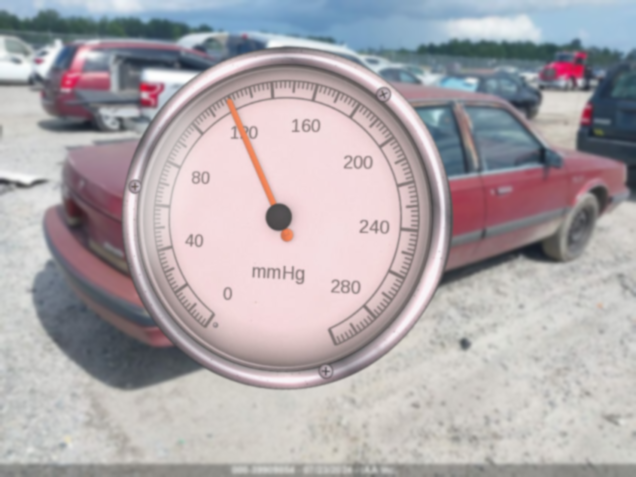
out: 120 mmHg
